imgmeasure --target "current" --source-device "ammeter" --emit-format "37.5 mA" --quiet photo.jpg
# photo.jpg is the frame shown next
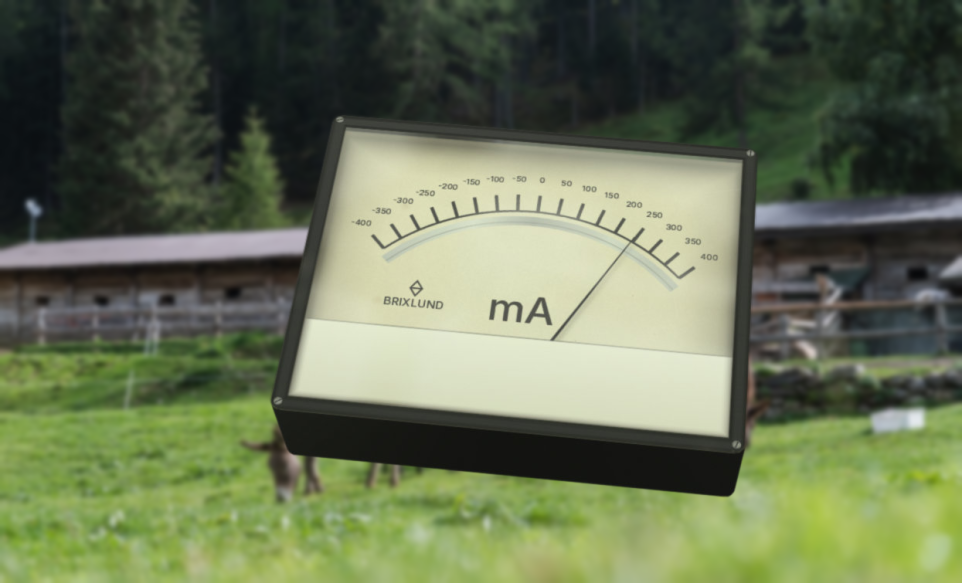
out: 250 mA
